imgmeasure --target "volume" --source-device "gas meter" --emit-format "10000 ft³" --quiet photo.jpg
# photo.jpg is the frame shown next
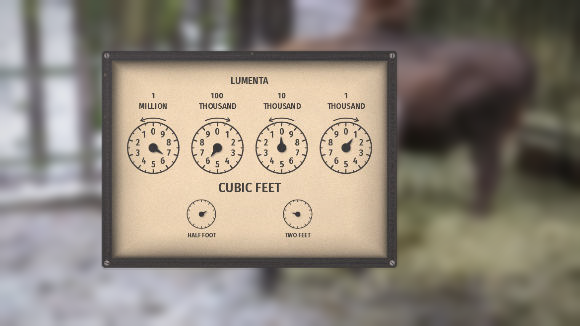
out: 660100 ft³
